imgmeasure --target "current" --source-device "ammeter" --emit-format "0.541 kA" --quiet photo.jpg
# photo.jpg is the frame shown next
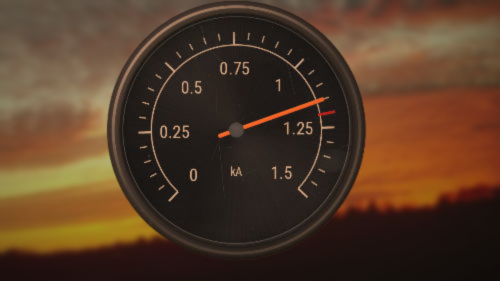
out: 1.15 kA
